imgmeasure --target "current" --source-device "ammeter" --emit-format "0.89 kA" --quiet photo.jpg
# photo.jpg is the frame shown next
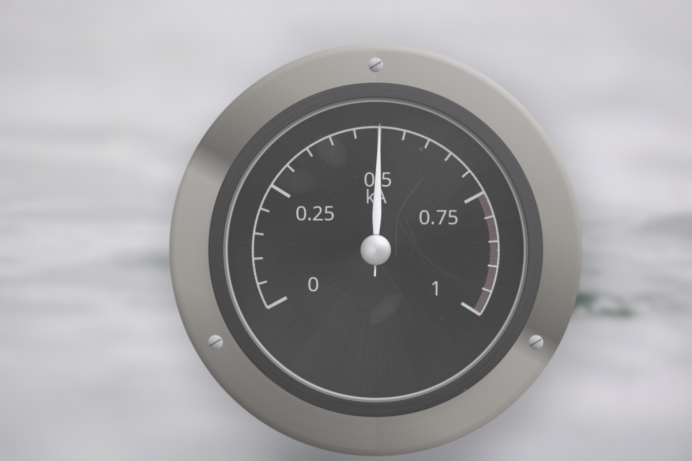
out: 0.5 kA
